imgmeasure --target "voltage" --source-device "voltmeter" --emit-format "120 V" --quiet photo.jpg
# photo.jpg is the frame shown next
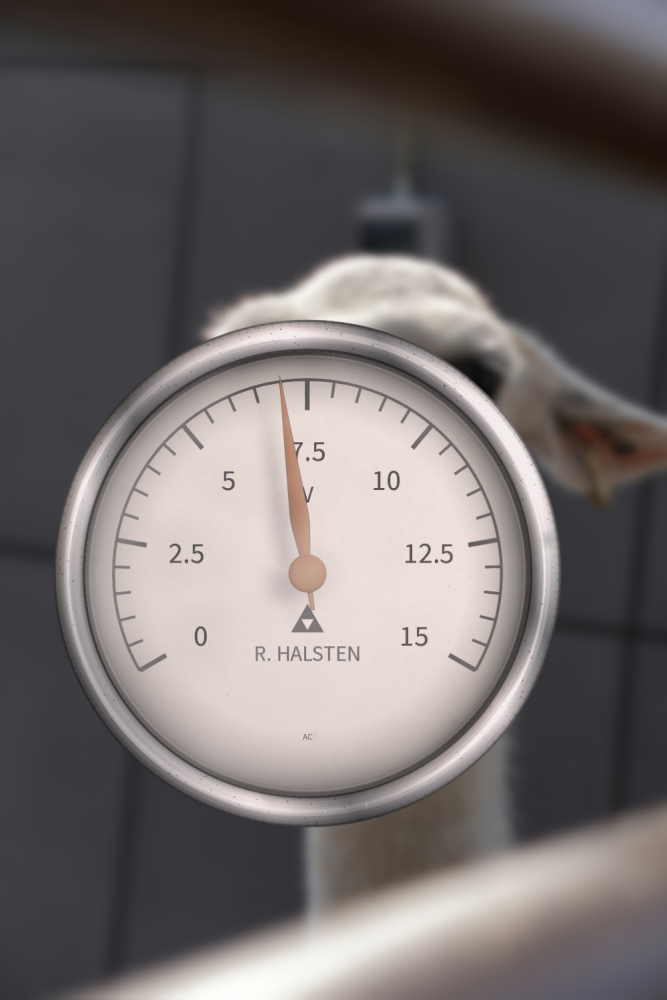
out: 7 V
